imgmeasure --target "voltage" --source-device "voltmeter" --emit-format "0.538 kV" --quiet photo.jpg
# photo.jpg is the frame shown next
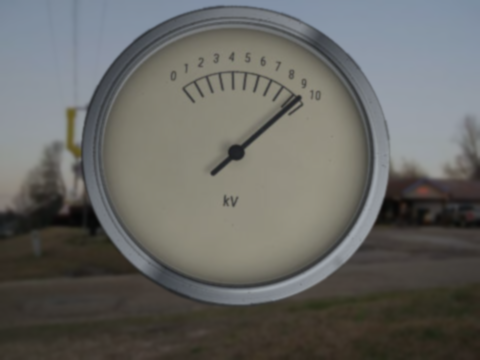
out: 9.5 kV
